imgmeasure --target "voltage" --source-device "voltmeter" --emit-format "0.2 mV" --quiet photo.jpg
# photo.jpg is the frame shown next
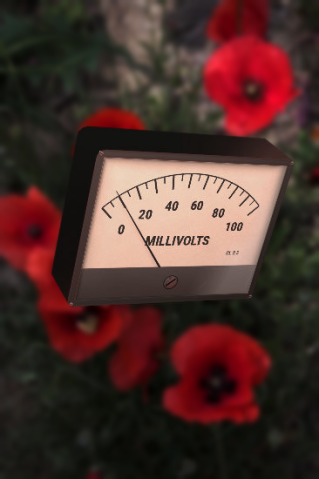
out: 10 mV
